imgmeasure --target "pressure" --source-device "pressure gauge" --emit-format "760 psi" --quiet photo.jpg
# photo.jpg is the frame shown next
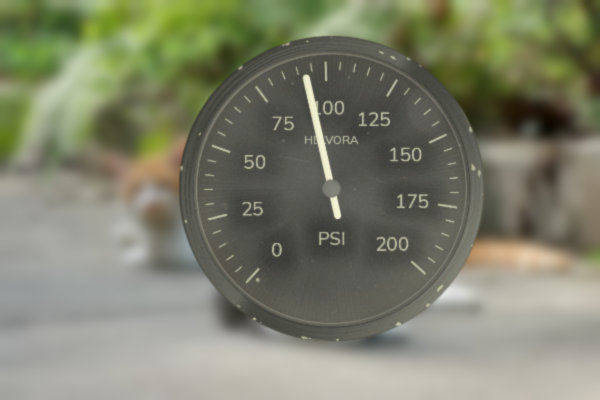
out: 92.5 psi
